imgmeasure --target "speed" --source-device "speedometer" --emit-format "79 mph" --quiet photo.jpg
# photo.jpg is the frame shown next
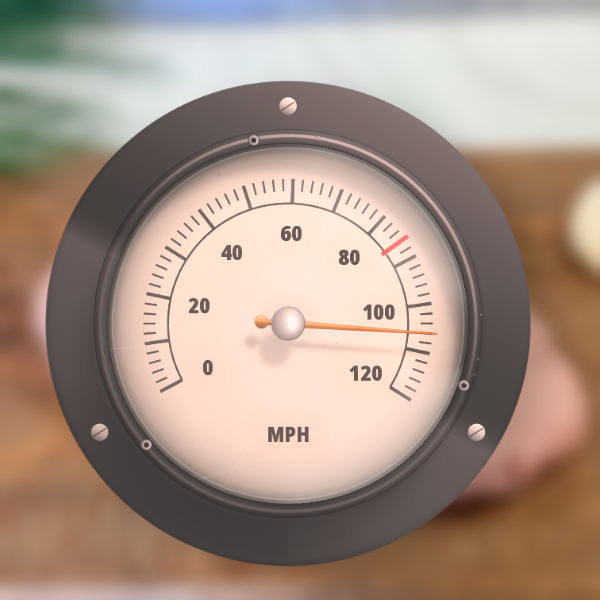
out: 106 mph
